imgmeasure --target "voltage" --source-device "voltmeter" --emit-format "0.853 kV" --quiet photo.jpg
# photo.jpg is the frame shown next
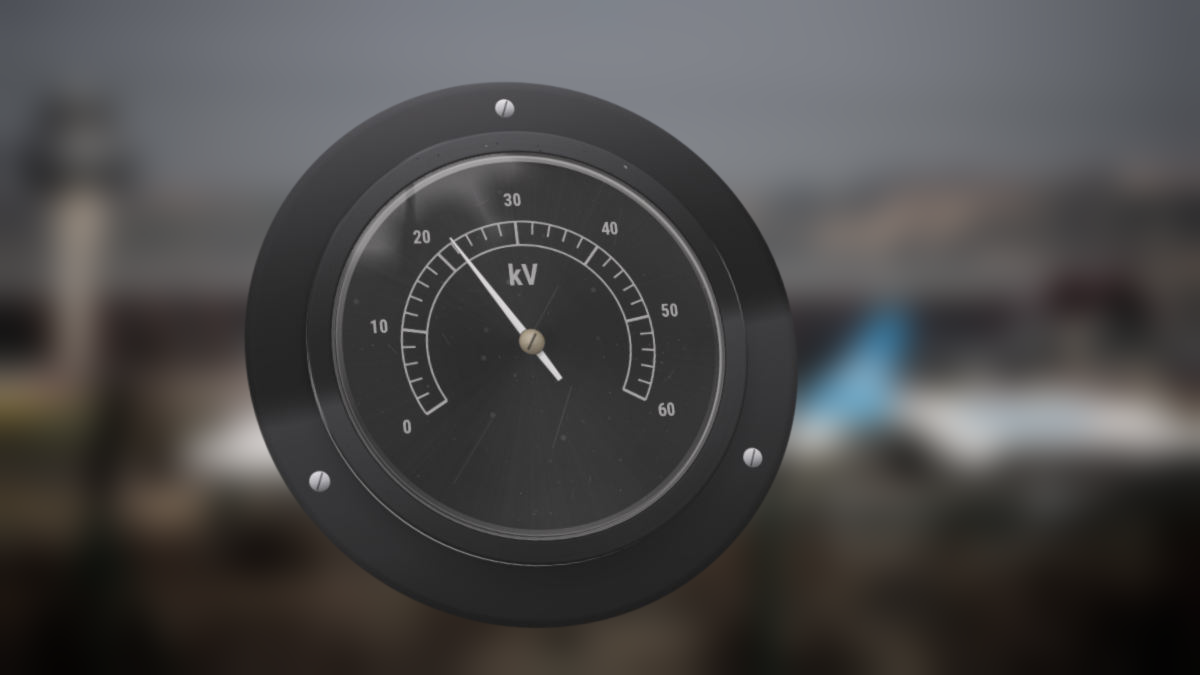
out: 22 kV
